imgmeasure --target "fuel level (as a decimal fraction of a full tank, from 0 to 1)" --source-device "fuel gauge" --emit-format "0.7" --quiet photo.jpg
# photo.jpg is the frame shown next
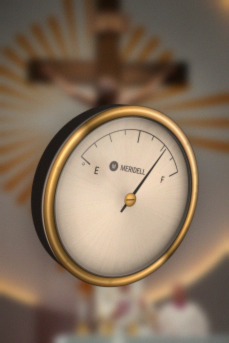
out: 0.75
